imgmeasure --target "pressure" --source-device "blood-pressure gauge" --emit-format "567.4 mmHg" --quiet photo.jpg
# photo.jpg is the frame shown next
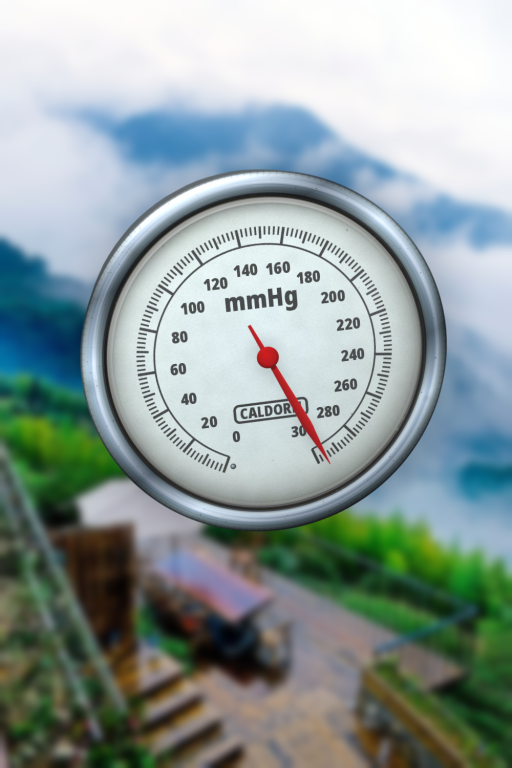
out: 296 mmHg
